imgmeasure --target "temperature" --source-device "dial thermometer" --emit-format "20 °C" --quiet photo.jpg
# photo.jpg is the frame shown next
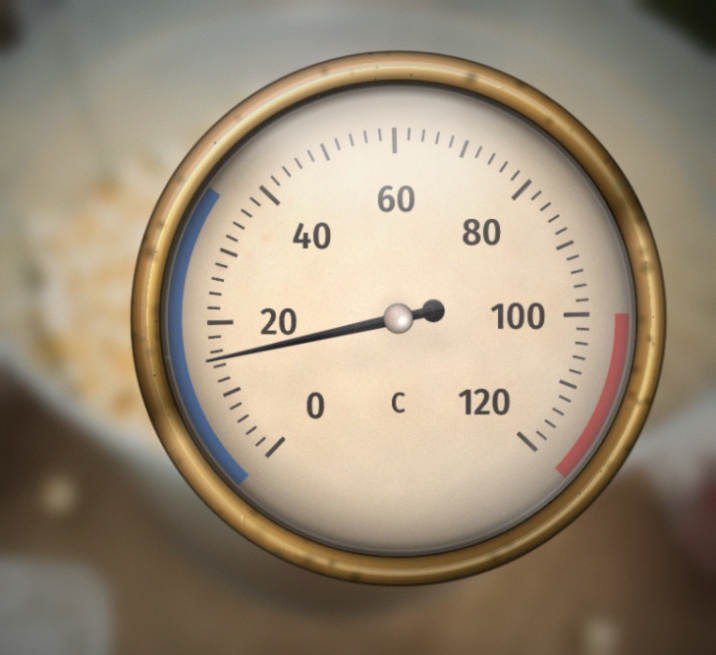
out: 15 °C
